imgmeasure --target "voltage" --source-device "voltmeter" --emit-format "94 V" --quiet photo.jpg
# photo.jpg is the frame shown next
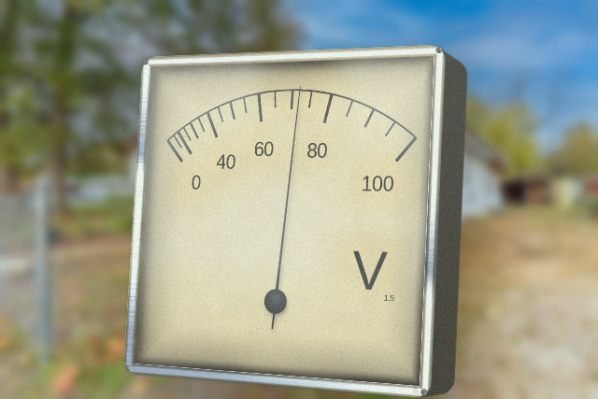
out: 72.5 V
